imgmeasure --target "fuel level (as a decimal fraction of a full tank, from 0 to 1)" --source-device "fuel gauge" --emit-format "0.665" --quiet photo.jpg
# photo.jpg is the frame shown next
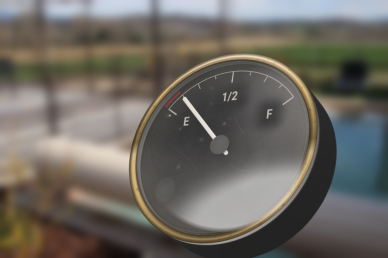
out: 0.125
